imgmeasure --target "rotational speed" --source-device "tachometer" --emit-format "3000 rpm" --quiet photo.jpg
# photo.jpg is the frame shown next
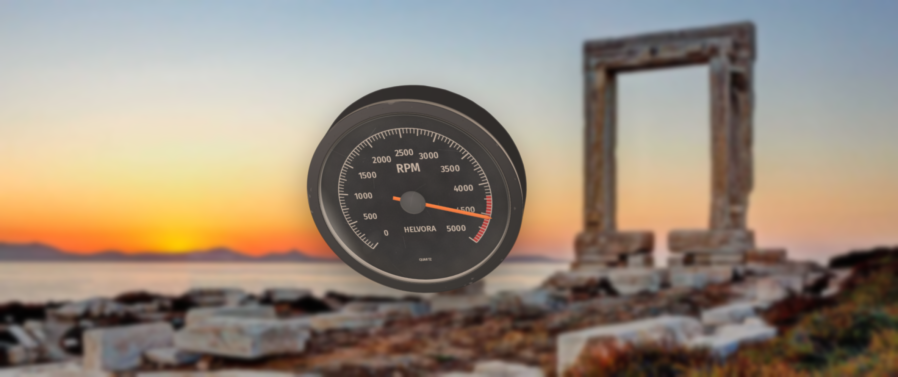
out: 4500 rpm
